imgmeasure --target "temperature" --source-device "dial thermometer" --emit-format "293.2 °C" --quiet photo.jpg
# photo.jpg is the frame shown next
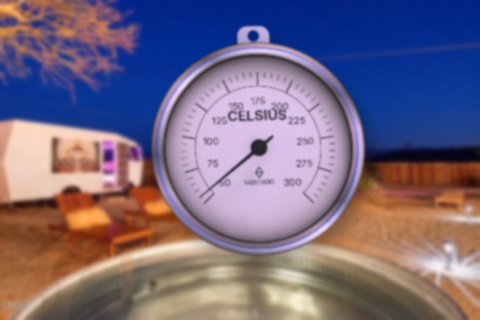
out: 55 °C
